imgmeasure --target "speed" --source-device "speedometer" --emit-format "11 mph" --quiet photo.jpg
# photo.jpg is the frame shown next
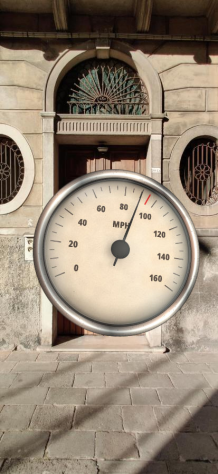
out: 90 mph
